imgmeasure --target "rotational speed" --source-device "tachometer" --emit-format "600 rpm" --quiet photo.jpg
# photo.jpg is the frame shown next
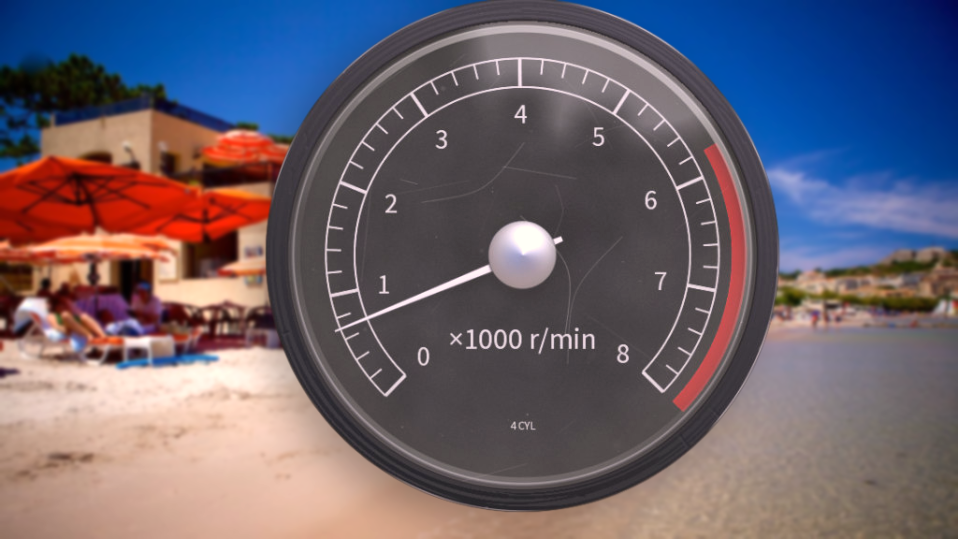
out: 700 rpm
